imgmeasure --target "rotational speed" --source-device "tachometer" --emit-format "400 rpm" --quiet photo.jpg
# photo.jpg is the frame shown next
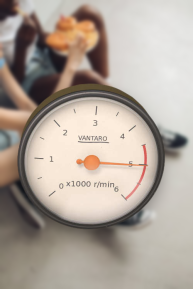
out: 5000 rpm
